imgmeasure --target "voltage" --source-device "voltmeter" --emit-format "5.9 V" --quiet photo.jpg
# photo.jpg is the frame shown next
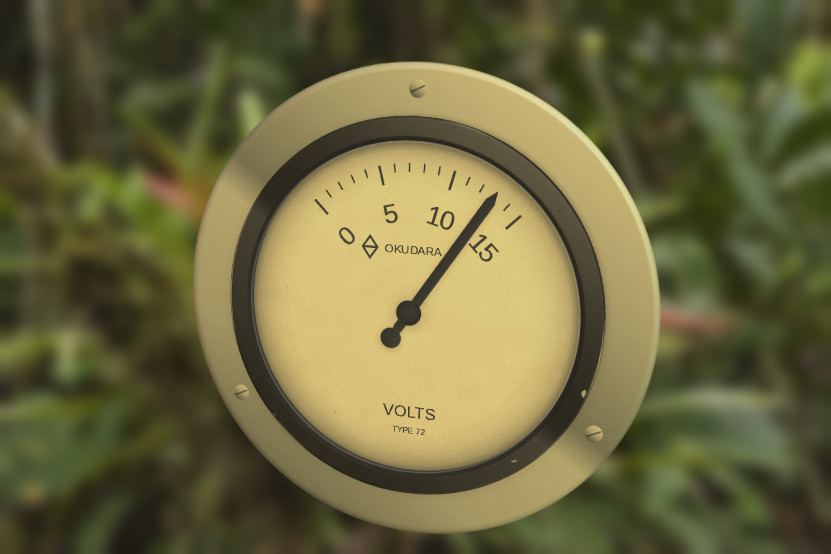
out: 13 V
